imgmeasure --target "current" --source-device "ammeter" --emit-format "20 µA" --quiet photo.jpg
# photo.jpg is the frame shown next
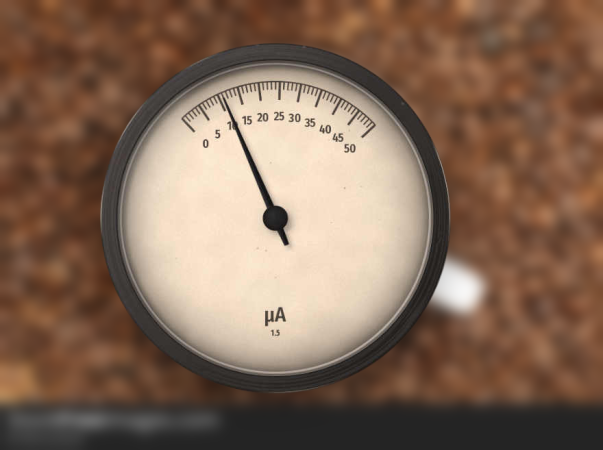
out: 11 µA
